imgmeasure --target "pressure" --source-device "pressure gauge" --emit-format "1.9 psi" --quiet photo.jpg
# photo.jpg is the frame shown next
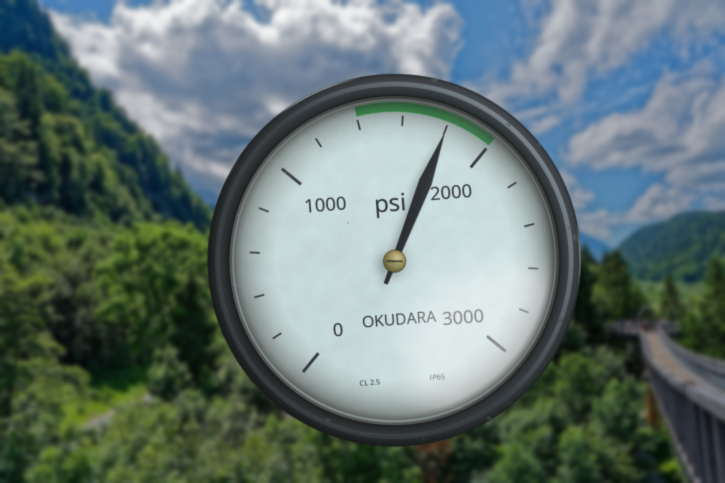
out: 1800 psi
